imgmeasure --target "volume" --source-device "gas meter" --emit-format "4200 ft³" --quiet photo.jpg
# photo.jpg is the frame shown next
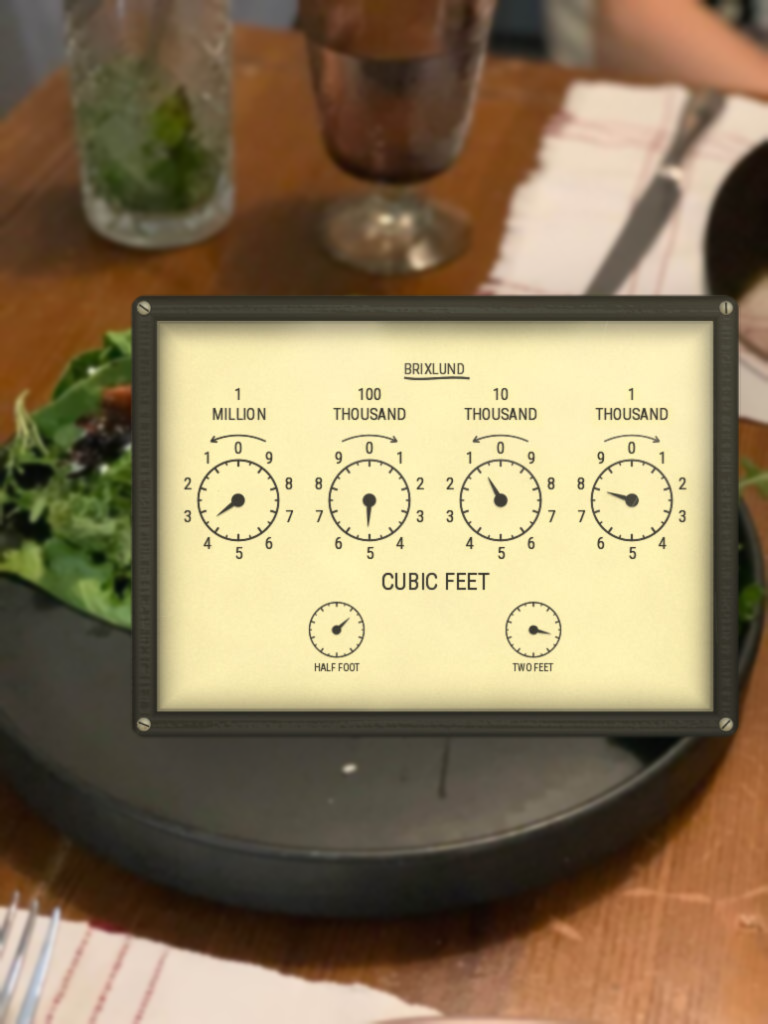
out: 350800 ft³
